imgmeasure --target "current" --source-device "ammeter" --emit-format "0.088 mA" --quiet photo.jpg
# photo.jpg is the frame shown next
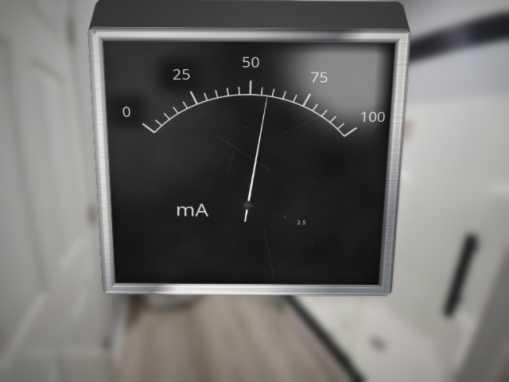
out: 57.5 mA
